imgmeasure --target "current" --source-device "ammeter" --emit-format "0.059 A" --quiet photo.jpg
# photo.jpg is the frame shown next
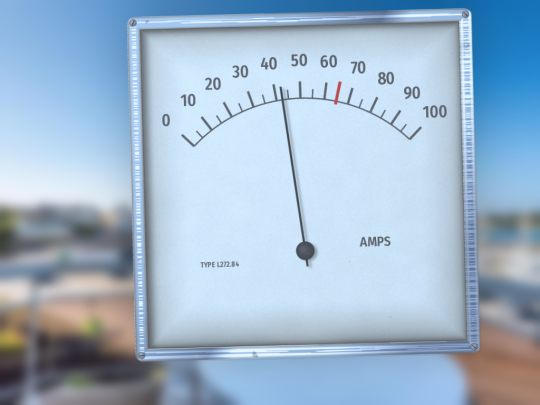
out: 42.5 A
